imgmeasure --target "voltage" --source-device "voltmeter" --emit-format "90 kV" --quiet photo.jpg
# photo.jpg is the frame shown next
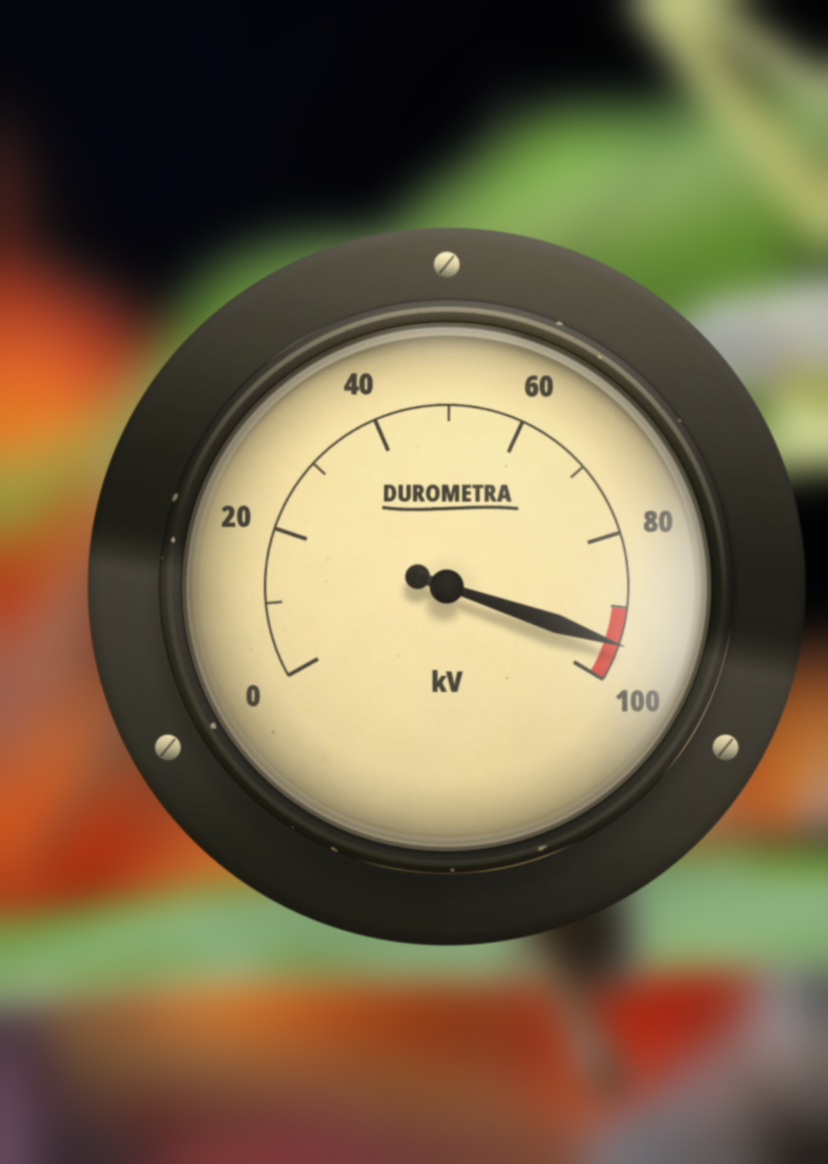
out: 95 kV
